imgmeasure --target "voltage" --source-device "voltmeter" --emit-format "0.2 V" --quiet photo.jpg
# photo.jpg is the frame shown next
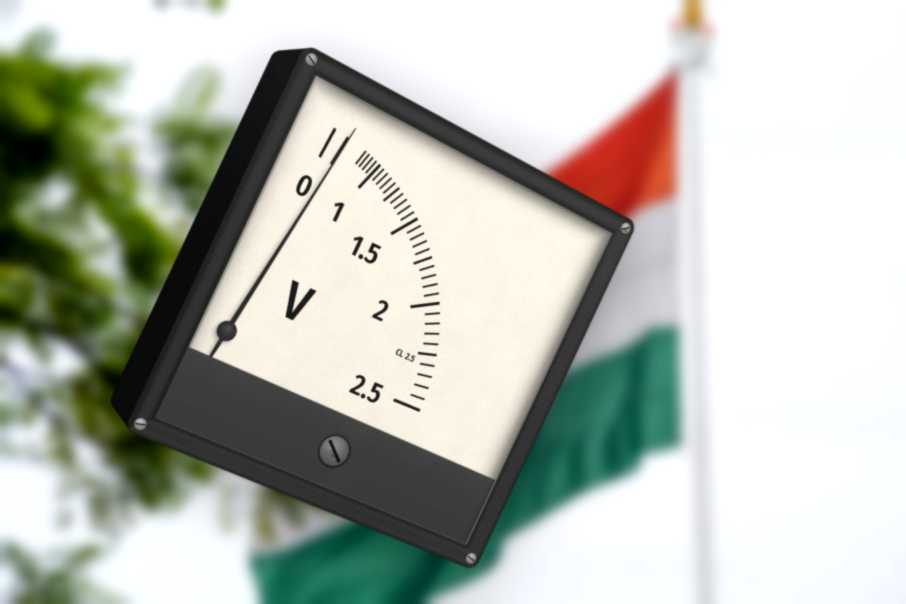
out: 0.5 V
